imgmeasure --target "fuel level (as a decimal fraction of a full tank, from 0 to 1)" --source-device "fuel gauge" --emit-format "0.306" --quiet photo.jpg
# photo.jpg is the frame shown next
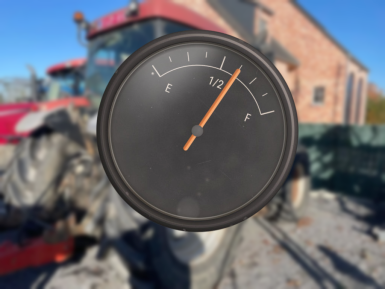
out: 0.625
